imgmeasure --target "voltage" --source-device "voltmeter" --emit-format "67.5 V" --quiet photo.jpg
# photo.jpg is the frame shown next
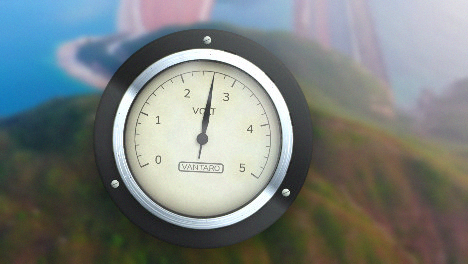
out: 2.6 V
